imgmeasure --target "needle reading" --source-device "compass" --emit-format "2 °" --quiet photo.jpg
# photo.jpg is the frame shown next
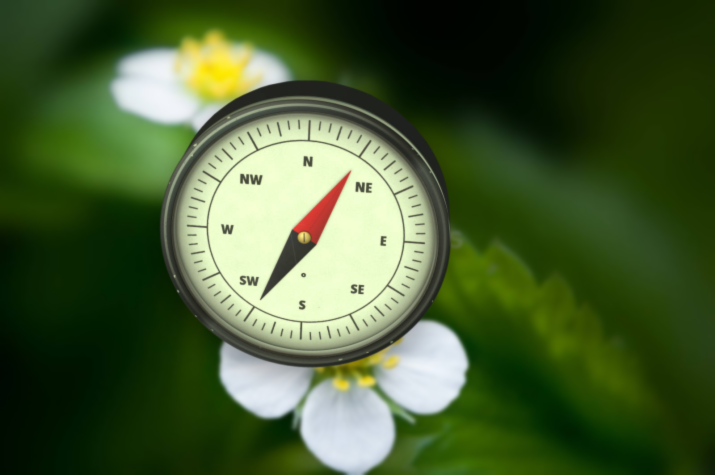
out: 30 °
